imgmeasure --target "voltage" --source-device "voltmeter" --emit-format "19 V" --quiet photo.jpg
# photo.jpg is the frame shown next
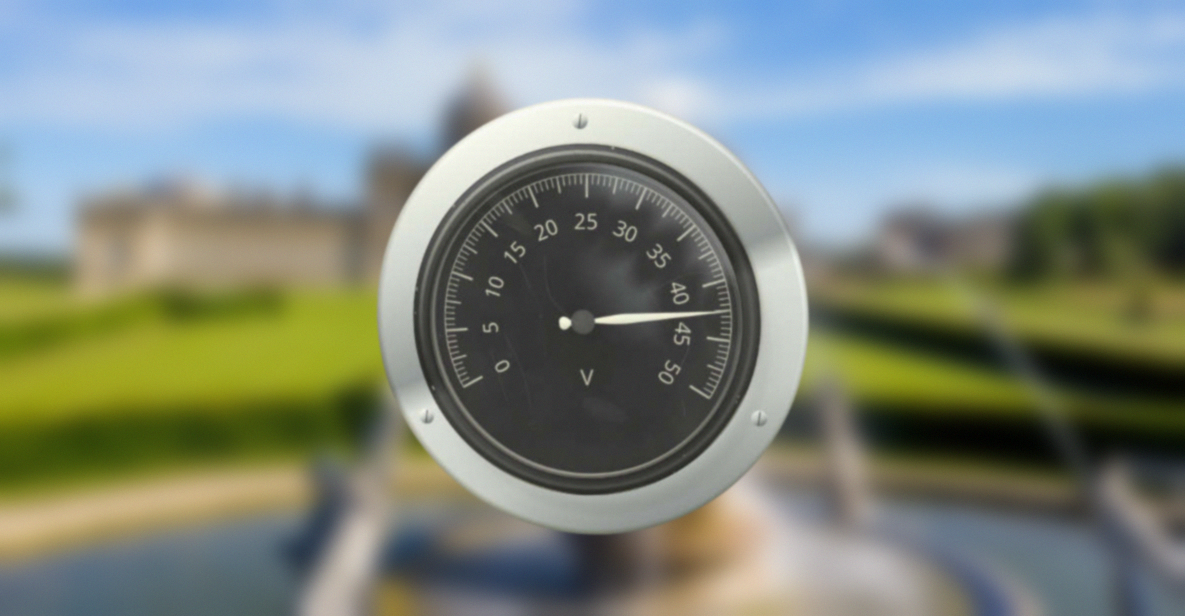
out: 42.5 V
